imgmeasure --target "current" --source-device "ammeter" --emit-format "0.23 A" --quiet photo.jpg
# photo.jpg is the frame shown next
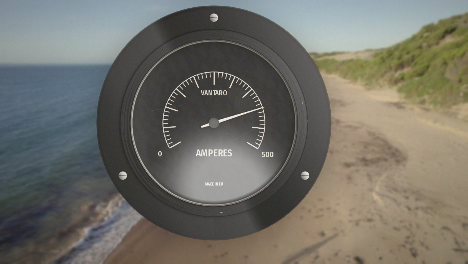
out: 400 A
